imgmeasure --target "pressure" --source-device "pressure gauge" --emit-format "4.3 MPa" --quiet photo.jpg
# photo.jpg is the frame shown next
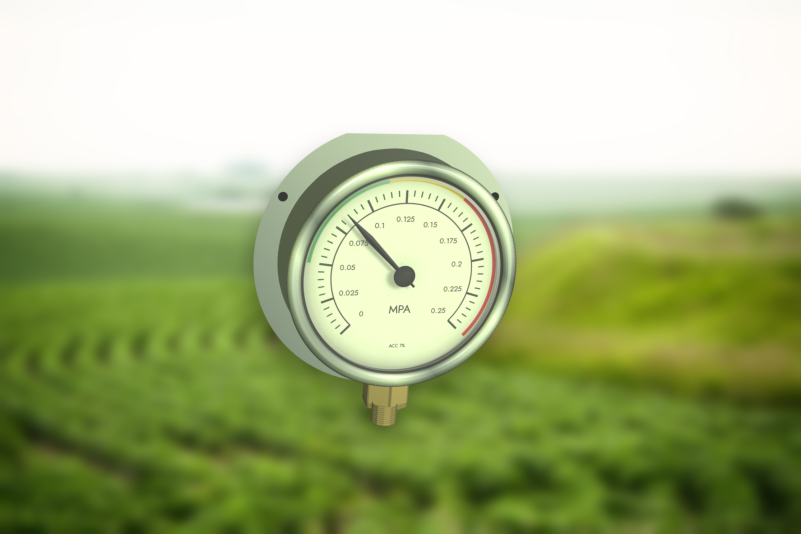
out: 0.085 MPa
